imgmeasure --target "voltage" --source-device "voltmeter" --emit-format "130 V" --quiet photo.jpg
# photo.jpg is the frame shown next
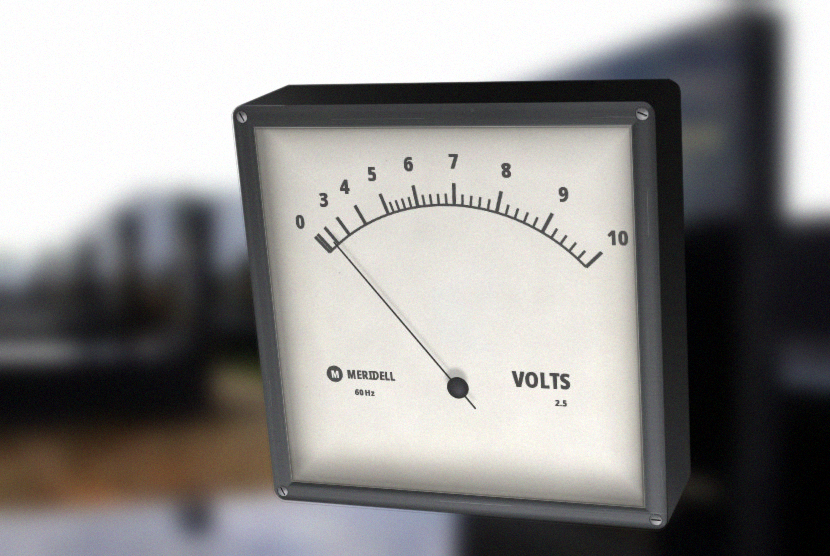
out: 2 V
